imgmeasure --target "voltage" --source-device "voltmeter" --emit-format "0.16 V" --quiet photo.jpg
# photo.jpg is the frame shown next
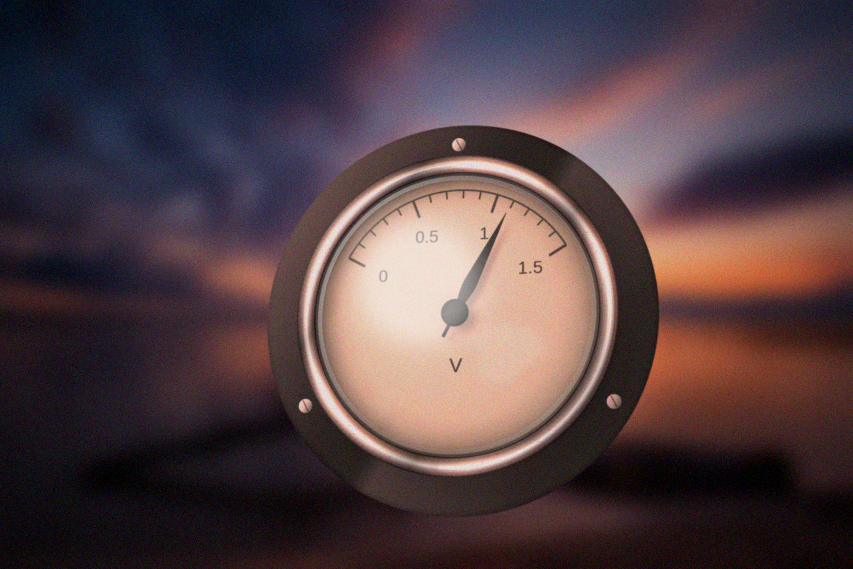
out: 1.1 V
